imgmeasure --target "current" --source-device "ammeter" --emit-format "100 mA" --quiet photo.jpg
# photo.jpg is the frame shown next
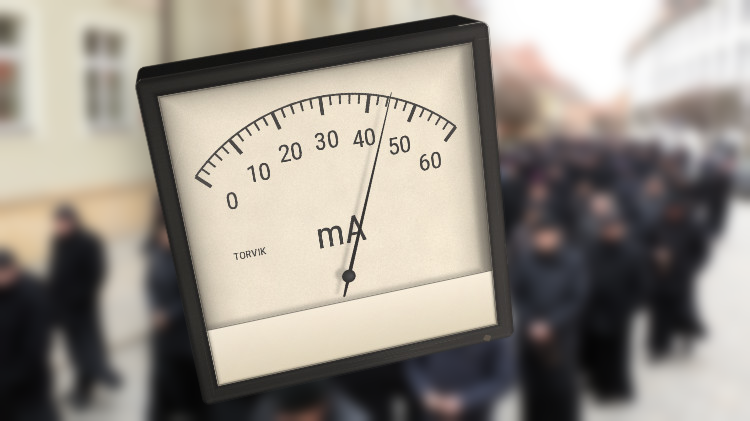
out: 44 mA
